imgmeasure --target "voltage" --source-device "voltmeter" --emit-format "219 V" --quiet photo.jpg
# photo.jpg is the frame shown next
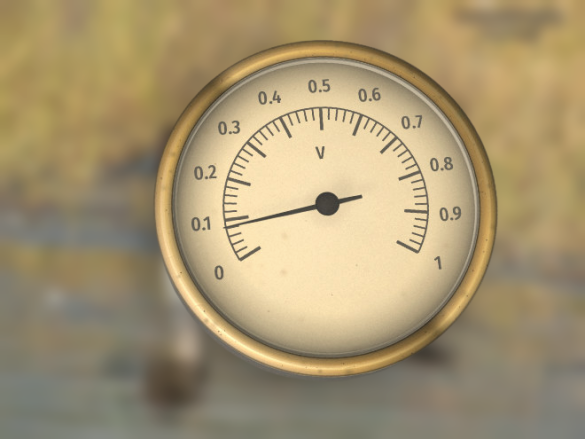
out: 0.08 V
